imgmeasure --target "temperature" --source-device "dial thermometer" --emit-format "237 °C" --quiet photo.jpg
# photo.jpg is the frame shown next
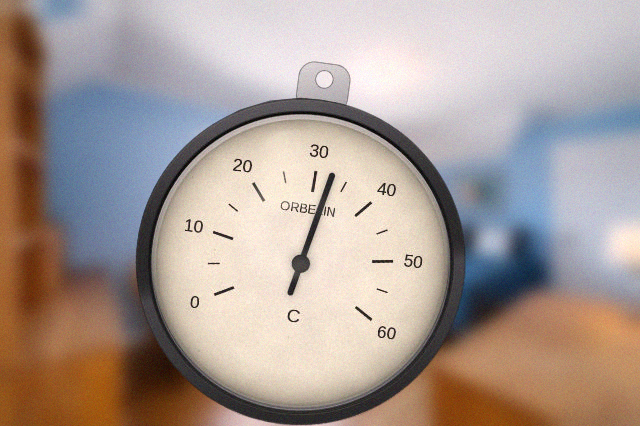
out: 32.5 °C
